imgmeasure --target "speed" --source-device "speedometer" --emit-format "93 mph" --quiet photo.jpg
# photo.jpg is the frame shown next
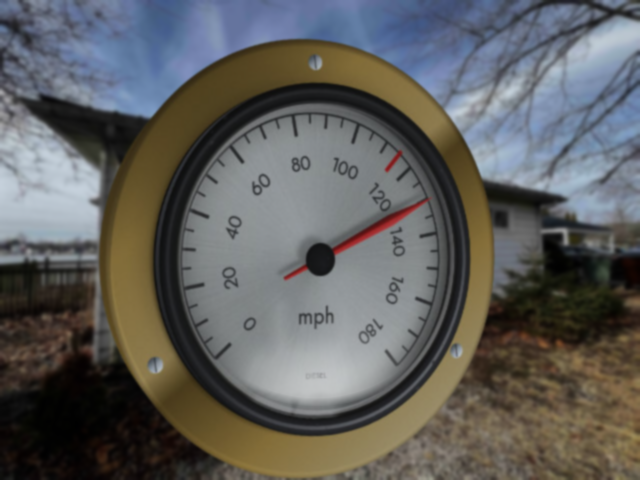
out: 130 mph
